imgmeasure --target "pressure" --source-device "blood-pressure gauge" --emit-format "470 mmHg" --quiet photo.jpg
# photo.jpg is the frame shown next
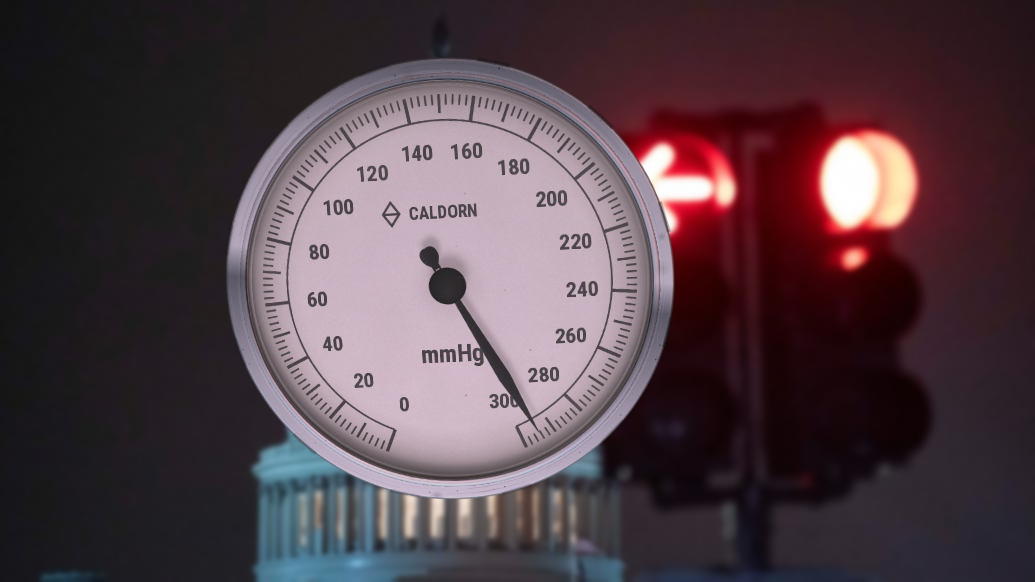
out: 294 mmHg
